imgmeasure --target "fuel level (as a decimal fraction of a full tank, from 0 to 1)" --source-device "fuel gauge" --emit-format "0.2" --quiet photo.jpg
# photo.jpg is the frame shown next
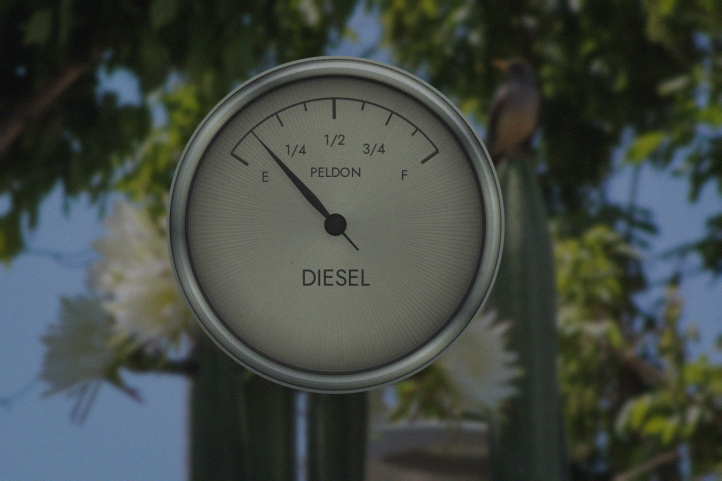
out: 0.125
